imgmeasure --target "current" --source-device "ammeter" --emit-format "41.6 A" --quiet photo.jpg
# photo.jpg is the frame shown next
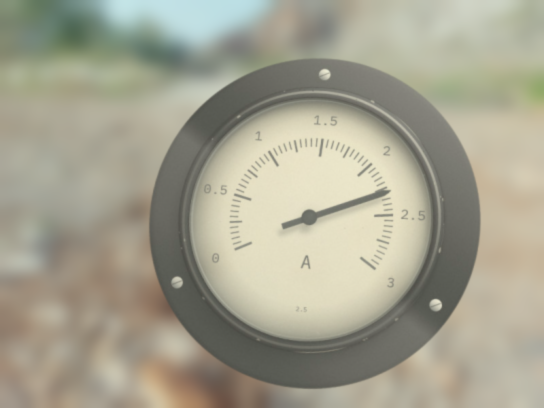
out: 2.3 A
